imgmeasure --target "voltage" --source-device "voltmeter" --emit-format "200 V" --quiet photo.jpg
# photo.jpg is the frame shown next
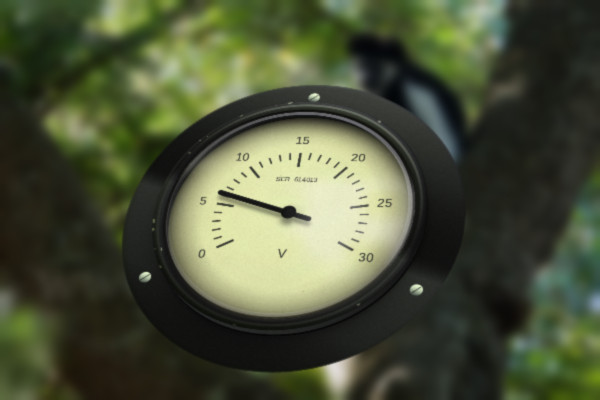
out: 6 V
